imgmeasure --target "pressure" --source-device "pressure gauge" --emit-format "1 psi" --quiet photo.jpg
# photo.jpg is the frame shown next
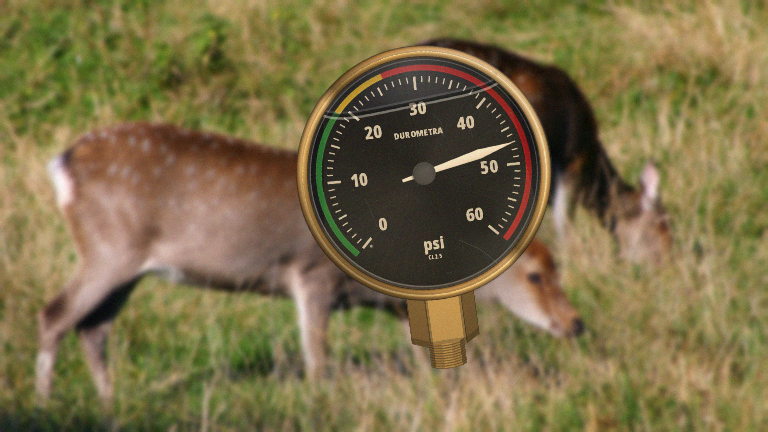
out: 47 psi
